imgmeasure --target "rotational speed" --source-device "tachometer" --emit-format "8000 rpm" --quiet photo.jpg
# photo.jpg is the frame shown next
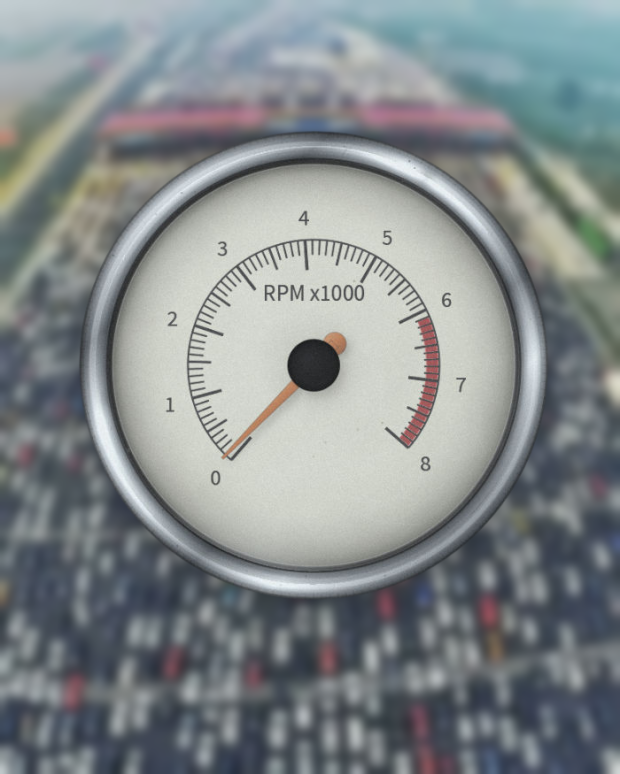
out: 100 rpm
